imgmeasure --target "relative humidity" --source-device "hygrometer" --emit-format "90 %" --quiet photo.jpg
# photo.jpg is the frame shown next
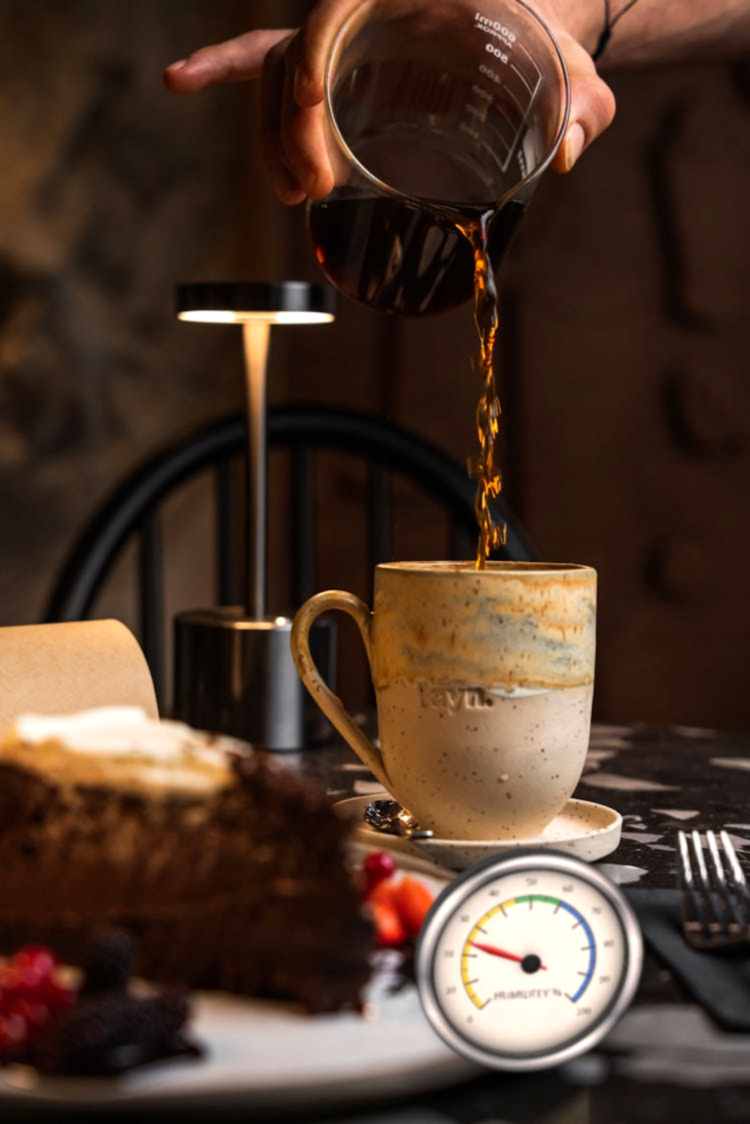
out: 25 %
